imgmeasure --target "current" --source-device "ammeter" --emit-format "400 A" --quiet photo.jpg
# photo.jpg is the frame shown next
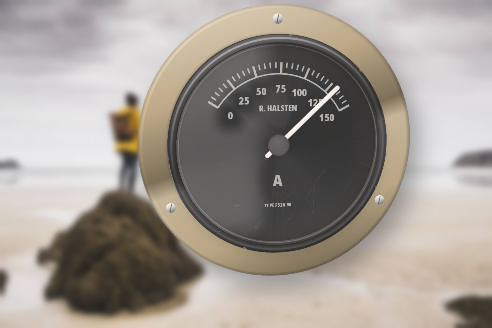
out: 130 A
